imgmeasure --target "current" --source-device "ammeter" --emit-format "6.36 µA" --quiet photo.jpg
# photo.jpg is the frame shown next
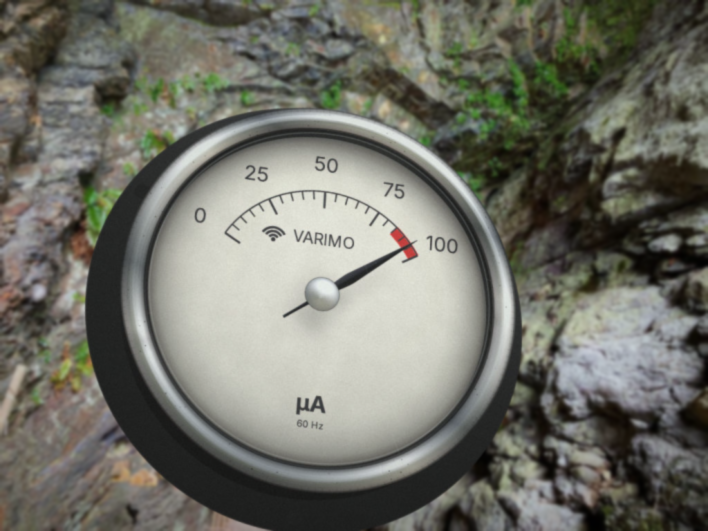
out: 95 µA
